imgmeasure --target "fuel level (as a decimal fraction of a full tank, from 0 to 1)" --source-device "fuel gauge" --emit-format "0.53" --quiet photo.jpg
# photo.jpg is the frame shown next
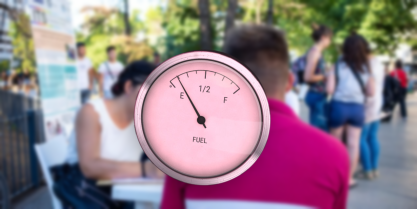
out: 0.125
